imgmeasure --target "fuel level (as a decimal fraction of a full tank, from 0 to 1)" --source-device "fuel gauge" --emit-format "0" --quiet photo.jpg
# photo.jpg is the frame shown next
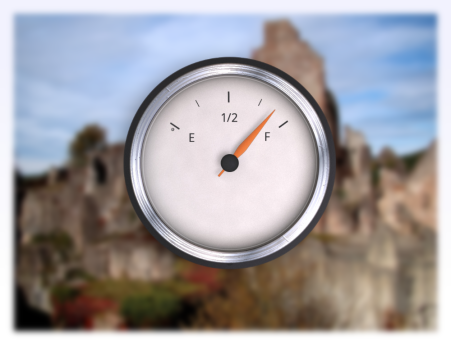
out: 0.875
